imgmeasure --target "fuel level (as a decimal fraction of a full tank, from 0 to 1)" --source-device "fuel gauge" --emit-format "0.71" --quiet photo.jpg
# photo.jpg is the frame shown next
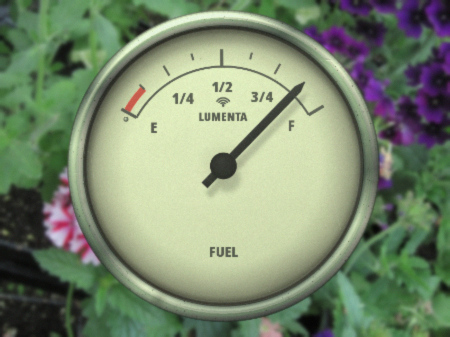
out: 0.875
